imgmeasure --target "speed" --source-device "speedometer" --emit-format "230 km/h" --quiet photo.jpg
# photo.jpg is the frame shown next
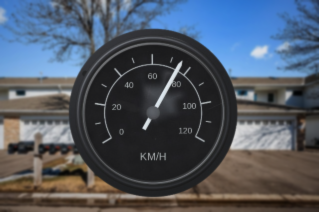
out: 75 km/h
